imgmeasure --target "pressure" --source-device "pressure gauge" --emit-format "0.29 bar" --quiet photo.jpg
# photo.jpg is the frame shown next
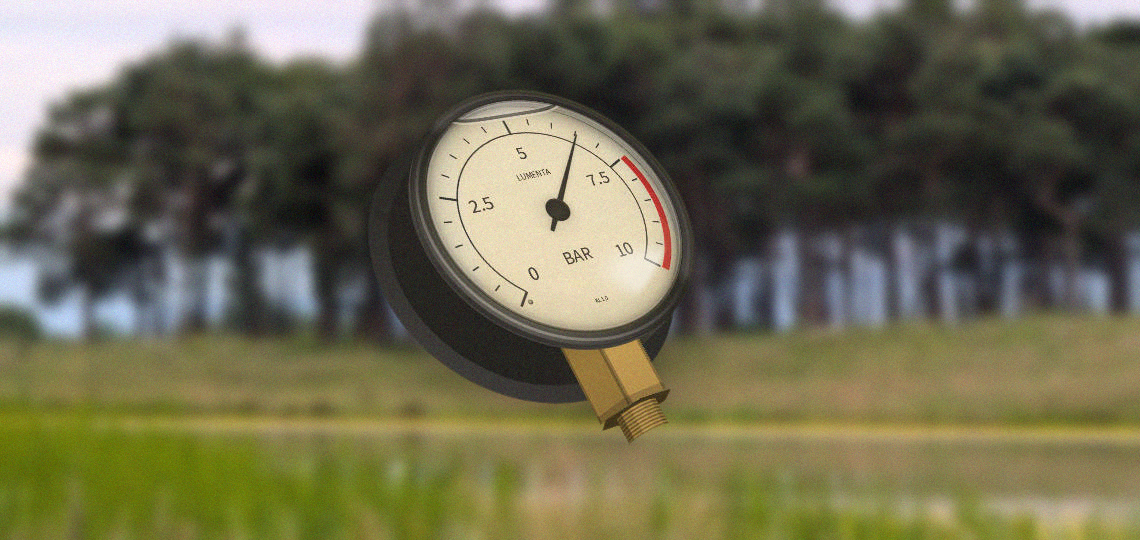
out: 6.5 bar
